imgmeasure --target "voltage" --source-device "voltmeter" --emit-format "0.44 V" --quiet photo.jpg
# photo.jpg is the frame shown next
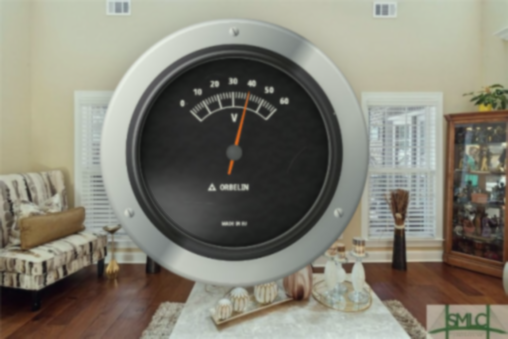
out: 40 V
